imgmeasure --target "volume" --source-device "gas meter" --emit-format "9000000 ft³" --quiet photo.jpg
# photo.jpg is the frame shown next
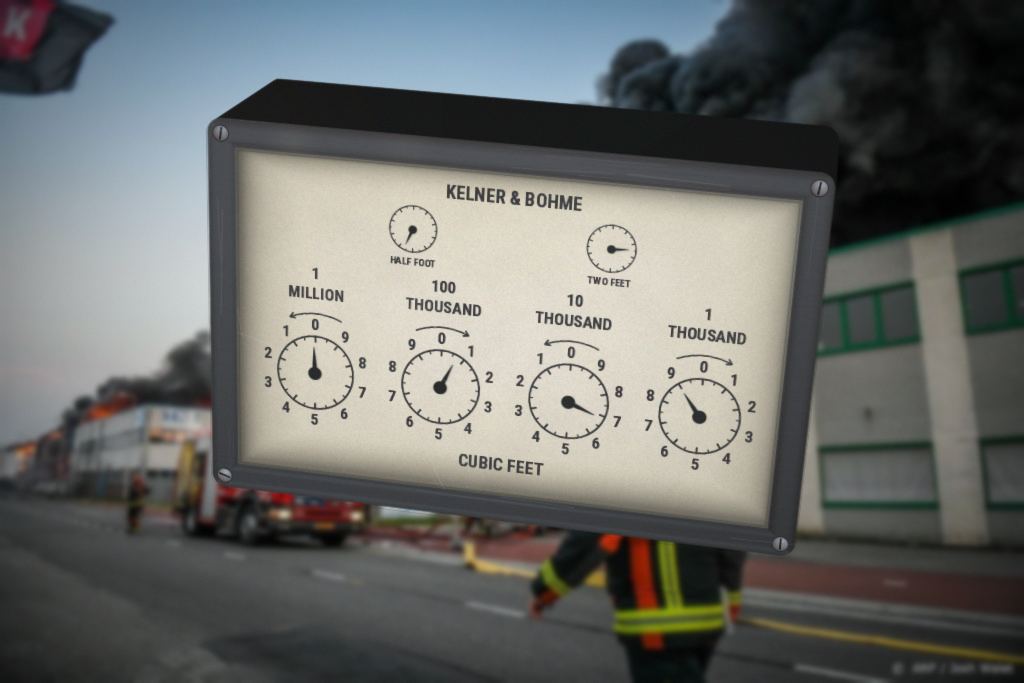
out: 6900 ft³
